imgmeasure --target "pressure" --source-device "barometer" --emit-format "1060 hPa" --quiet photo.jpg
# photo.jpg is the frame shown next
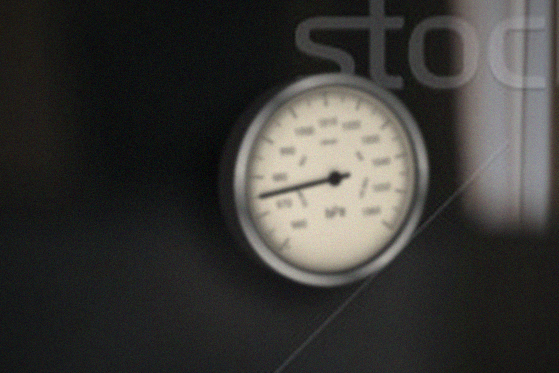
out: 975 hPa
